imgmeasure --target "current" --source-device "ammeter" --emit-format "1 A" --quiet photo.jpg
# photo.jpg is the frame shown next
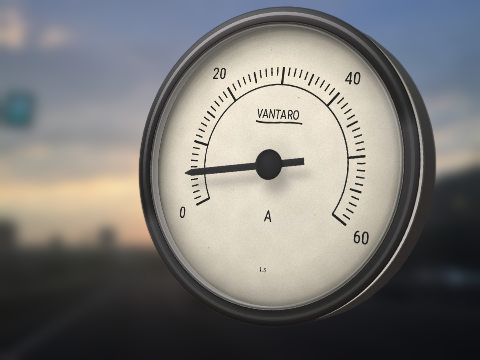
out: 5 A
